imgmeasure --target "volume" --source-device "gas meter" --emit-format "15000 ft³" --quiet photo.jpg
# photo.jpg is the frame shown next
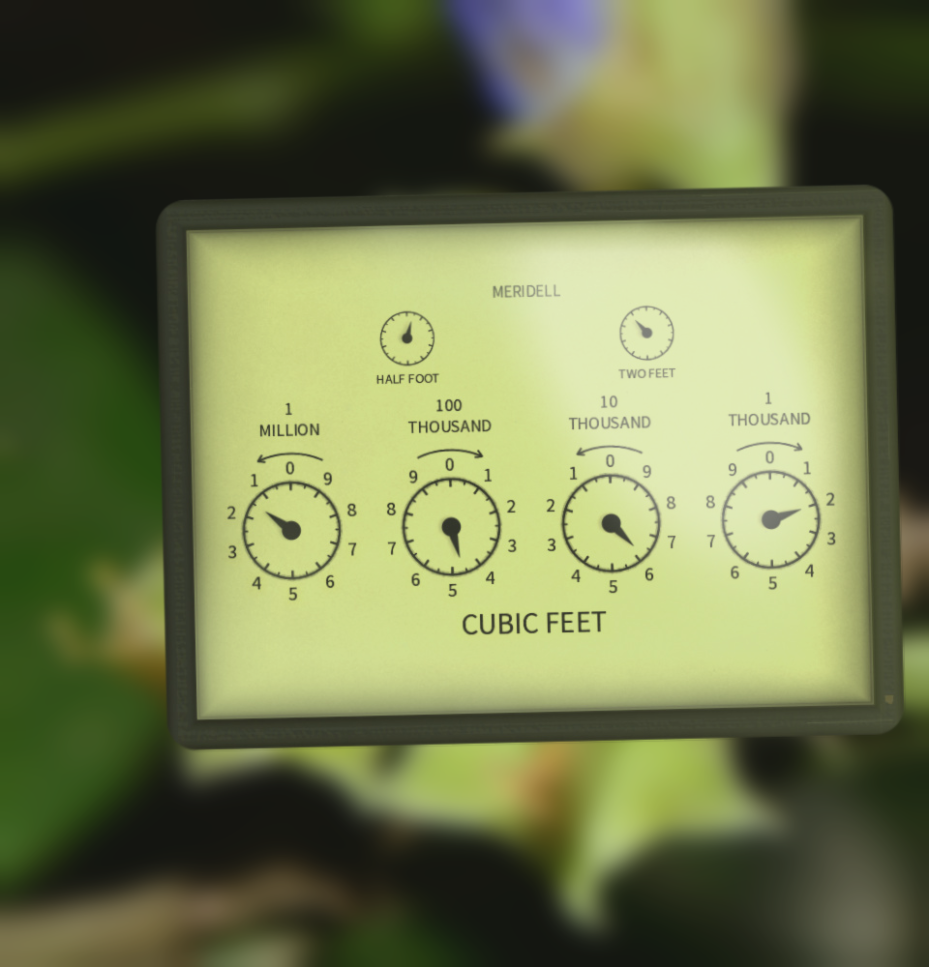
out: 146200 ft³
